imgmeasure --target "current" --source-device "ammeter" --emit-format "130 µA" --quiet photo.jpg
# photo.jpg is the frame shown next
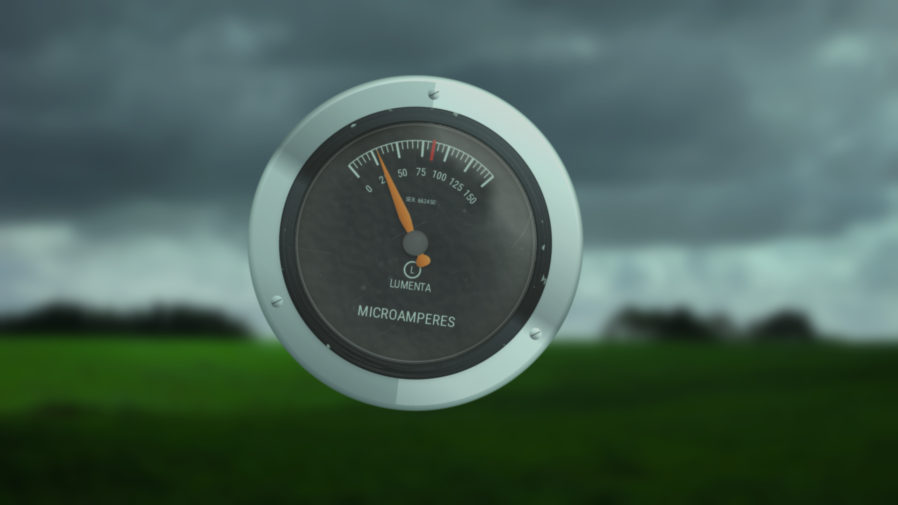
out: 30 µA
